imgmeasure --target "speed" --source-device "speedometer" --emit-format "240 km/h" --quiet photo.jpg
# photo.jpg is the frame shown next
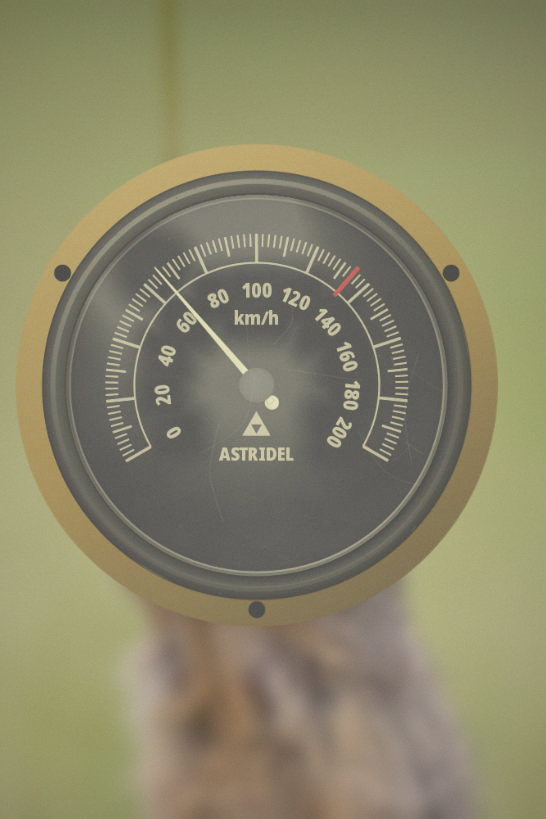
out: 66 km/h
